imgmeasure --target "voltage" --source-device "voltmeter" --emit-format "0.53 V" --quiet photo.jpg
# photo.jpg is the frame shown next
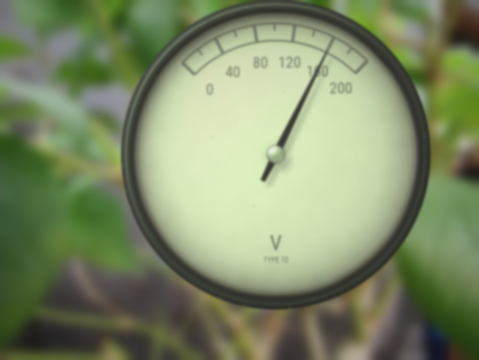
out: 160 V
